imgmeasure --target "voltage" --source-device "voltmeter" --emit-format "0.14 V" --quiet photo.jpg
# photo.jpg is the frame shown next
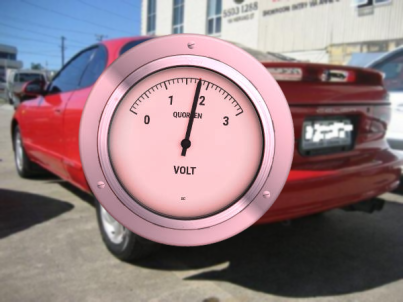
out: 1.8 V
